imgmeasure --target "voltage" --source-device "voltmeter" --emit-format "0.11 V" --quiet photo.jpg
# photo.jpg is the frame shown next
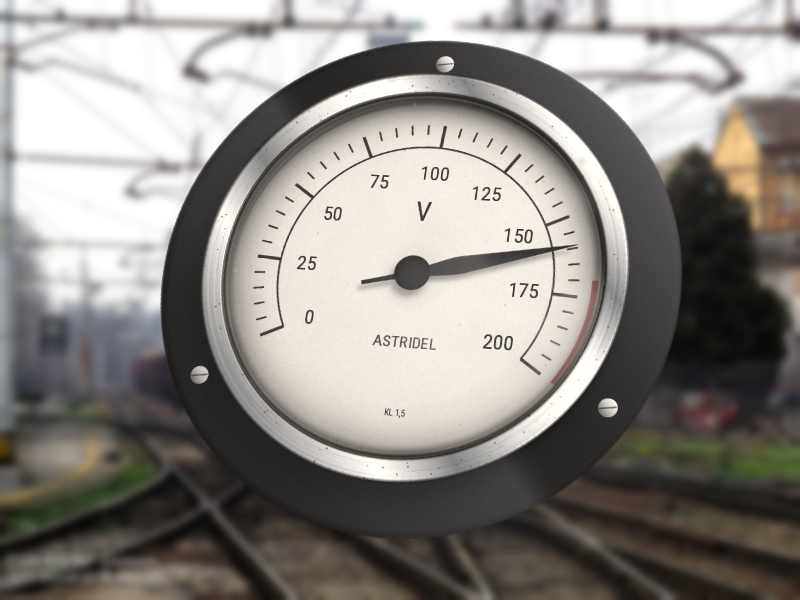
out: 160 V
